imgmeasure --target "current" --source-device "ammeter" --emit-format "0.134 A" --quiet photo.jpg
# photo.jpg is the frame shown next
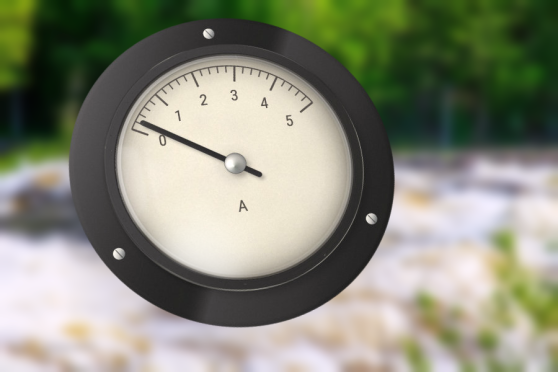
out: 0.2 A
